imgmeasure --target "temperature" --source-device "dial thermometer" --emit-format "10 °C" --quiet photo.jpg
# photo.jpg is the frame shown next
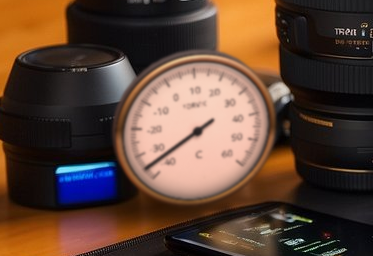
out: -35 °C
